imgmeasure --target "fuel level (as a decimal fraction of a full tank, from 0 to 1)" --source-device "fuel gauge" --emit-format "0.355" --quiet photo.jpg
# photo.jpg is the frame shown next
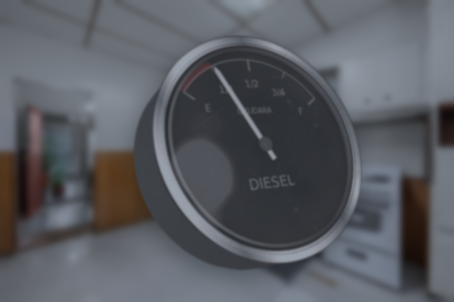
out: 0.25
